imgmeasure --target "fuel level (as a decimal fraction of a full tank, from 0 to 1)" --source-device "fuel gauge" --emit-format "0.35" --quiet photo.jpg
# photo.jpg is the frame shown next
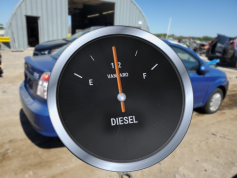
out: 0.5
